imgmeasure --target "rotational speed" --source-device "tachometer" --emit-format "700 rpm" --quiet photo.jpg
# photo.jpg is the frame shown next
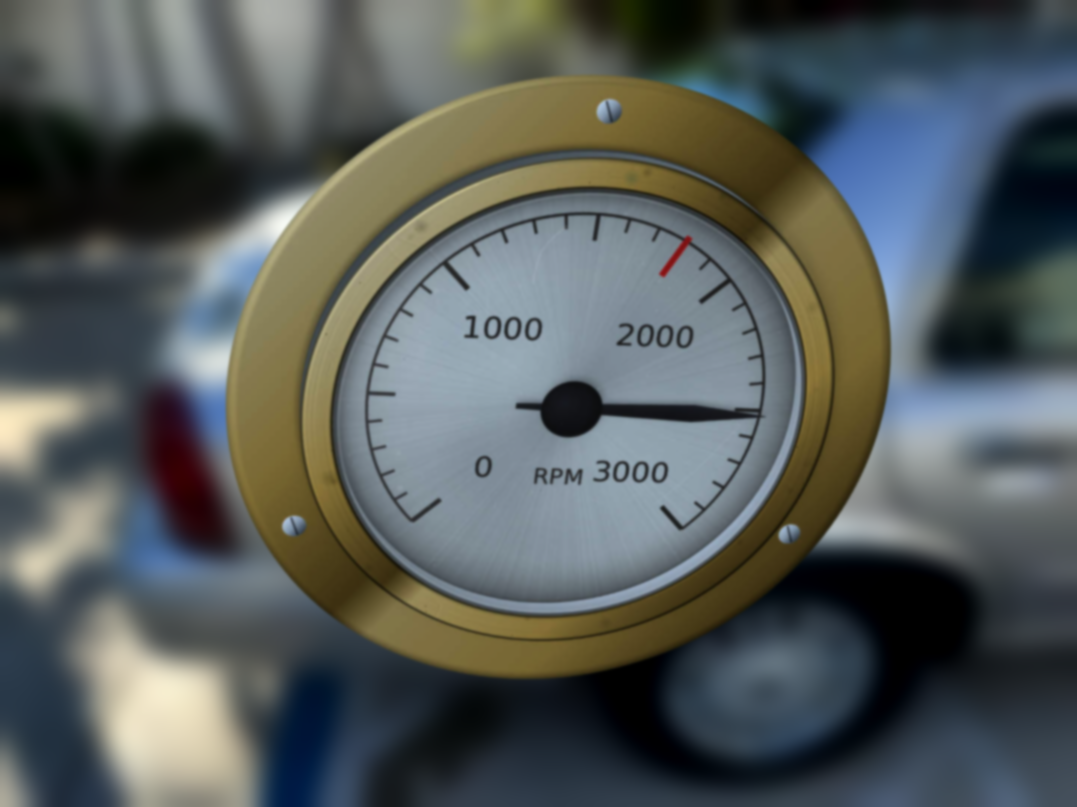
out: 2500 rpm
